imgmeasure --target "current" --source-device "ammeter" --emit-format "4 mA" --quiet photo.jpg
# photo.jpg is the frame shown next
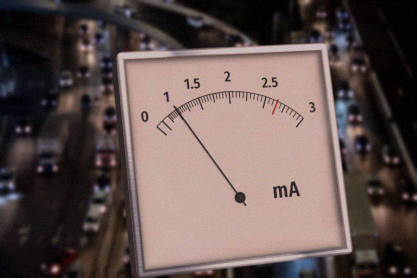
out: 1 mA
